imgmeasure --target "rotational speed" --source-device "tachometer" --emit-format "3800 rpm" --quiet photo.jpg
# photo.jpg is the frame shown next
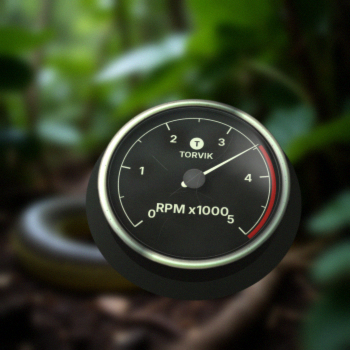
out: 3500 rpm
